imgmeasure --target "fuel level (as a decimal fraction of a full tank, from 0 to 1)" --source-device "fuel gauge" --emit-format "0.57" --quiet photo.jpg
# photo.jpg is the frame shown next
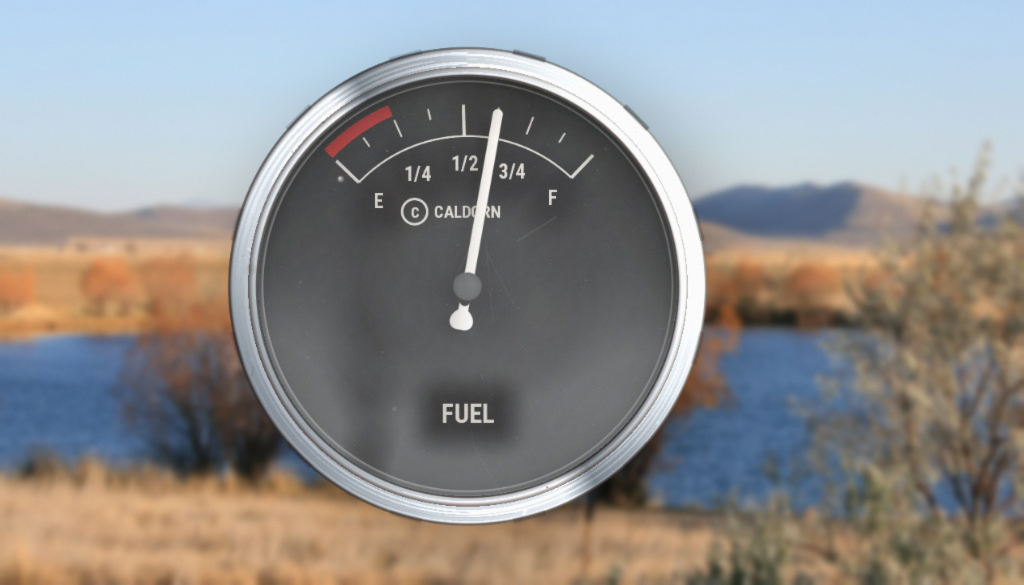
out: 0.625
